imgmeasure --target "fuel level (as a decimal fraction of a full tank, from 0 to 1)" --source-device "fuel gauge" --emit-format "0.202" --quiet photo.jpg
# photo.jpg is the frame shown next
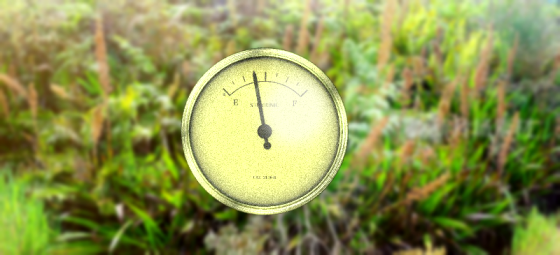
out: 0.375
